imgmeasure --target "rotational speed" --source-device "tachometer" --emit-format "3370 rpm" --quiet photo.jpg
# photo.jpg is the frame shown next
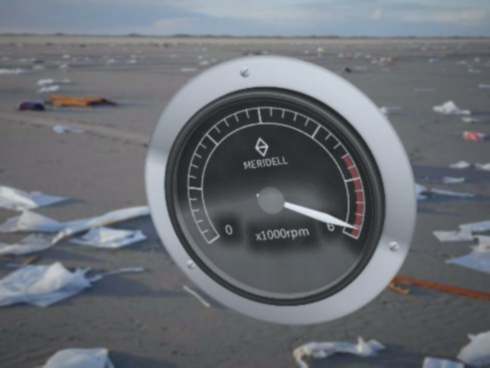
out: 5800 rpm
